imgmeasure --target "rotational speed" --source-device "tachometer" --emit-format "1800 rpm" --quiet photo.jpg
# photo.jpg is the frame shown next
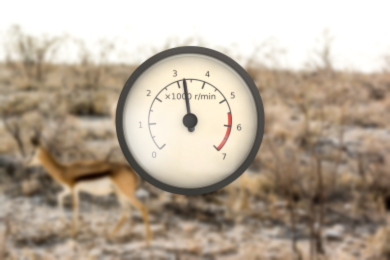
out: 3250 rpm
